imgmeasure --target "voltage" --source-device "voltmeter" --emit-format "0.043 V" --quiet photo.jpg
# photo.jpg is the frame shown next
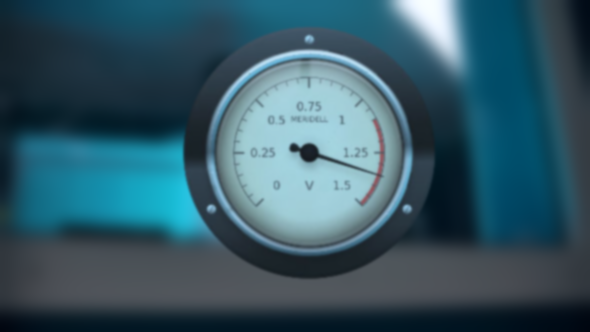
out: 1.35 V
